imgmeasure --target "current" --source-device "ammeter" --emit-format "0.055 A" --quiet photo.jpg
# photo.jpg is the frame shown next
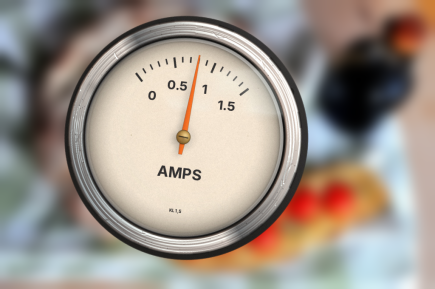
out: 0.8 A
